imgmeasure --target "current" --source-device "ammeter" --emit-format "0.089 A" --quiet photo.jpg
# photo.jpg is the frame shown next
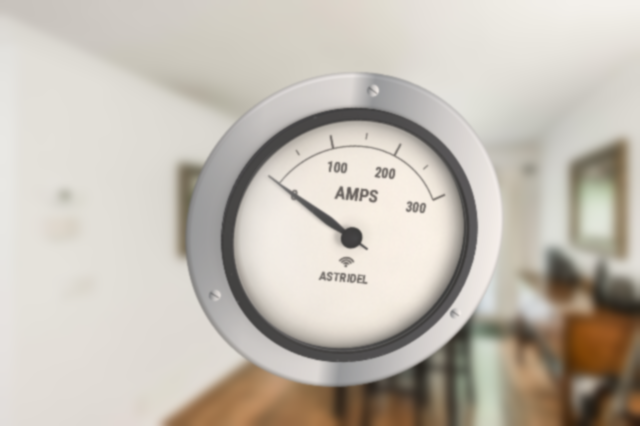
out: 0 A
